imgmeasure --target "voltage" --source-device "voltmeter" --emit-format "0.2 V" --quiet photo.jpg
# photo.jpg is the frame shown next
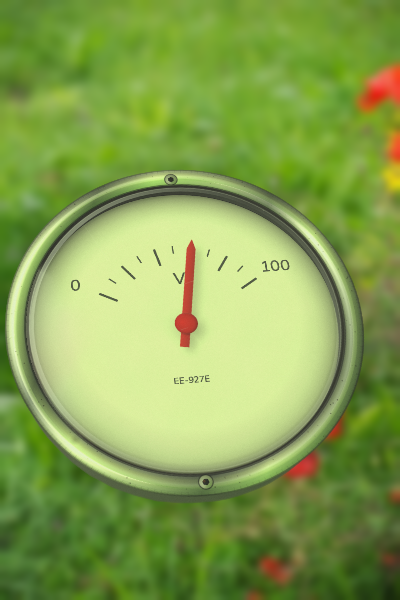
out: 60 V
